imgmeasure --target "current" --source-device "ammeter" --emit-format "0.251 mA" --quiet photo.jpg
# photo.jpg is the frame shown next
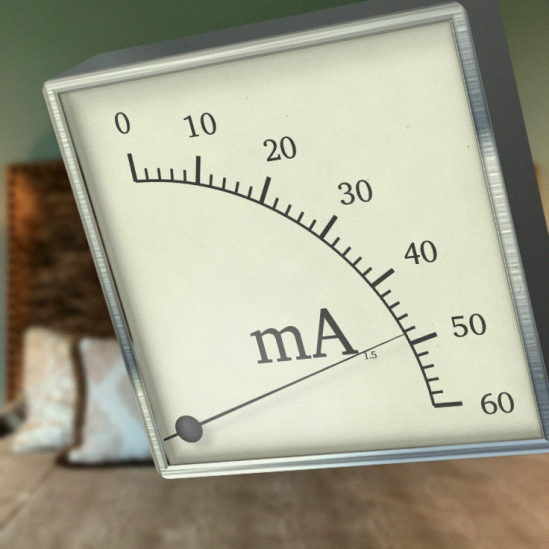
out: 48 mA
